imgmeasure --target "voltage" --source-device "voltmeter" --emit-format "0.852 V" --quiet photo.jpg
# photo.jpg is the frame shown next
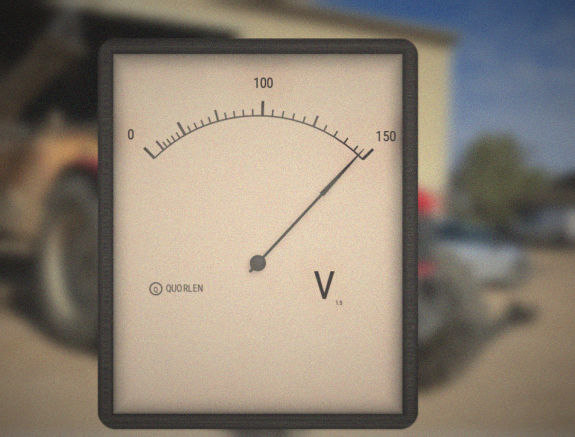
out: 147.5 V
